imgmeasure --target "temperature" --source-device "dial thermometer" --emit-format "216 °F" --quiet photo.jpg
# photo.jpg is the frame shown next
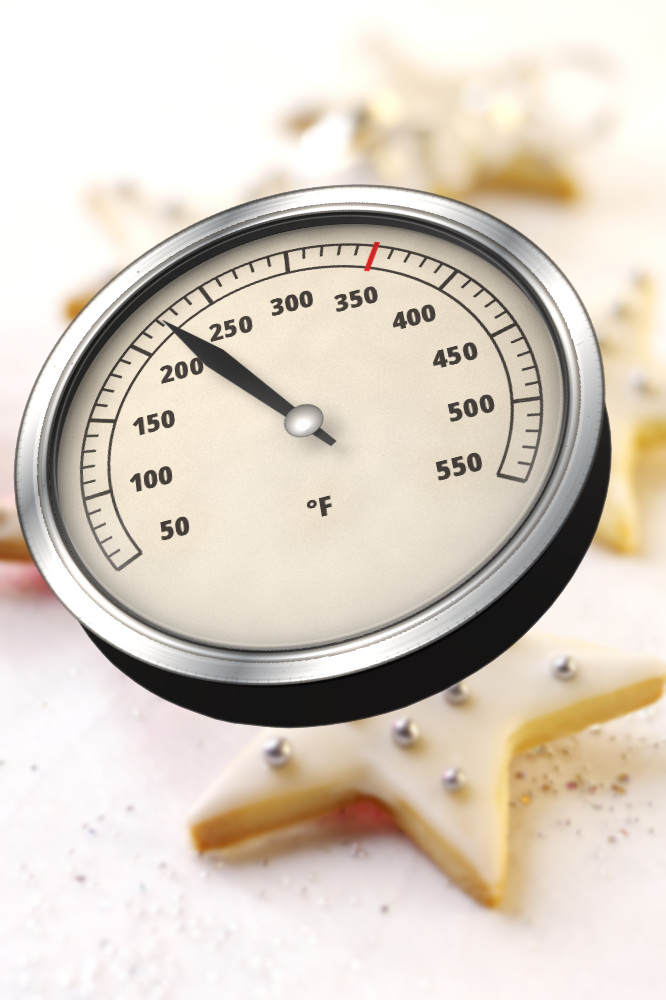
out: 220 °F
